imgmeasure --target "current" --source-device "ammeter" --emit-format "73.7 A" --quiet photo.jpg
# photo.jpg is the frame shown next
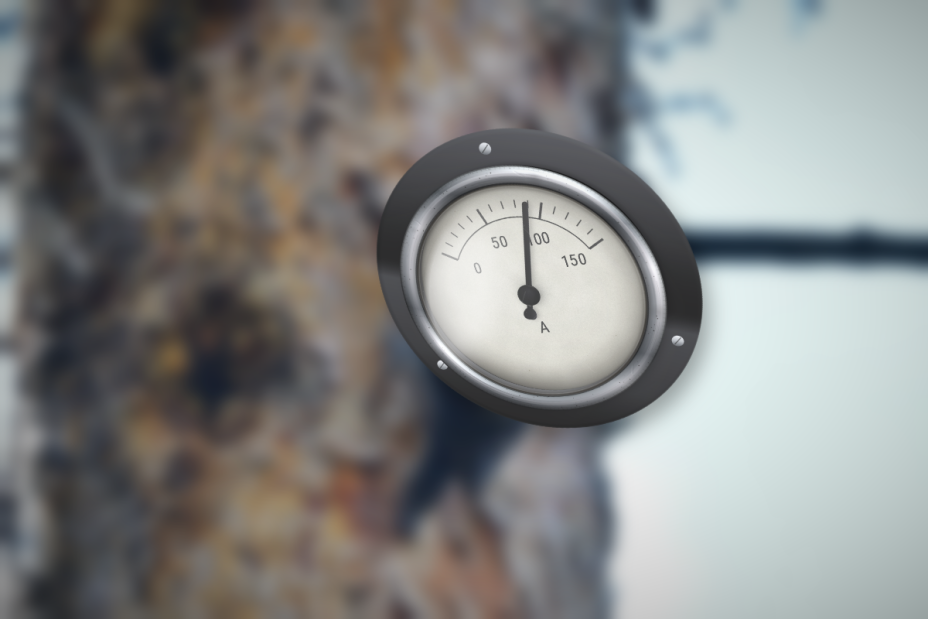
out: 90 A
